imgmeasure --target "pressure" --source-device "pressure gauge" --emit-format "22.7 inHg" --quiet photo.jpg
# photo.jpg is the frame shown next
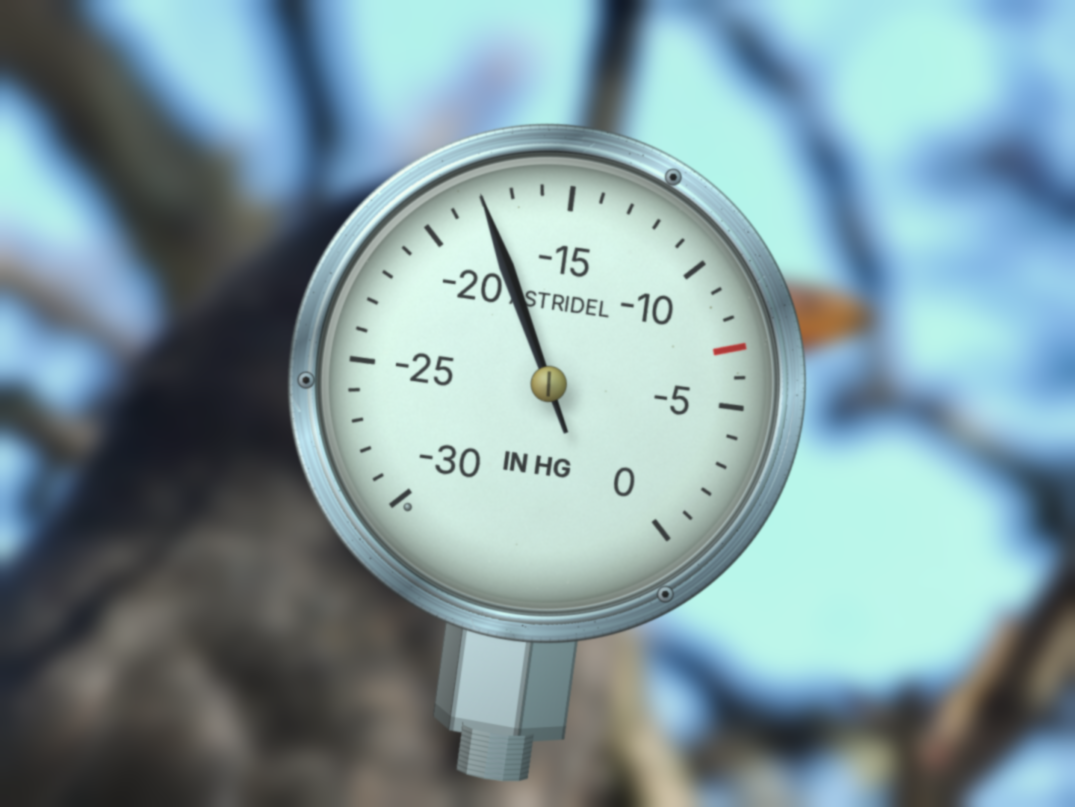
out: -18 inHg
